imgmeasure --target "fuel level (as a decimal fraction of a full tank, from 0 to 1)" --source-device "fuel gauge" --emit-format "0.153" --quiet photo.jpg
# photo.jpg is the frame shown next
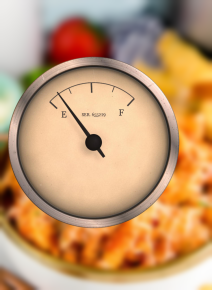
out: 0.125
